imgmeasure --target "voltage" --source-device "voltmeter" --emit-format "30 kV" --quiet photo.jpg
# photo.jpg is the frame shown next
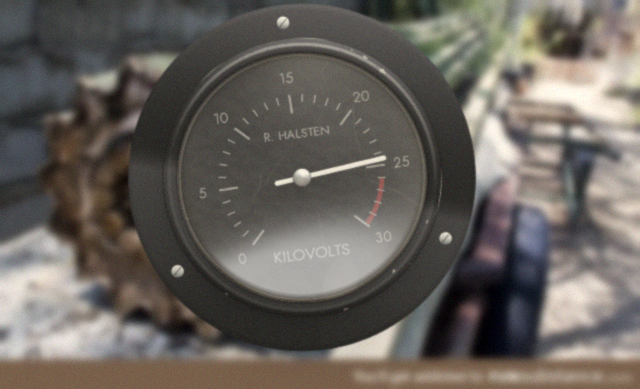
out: 24.5 kV
